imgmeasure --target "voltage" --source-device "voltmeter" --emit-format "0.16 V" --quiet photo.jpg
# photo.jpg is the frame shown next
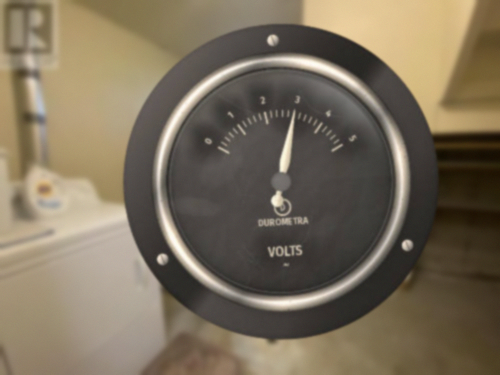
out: 3 V
